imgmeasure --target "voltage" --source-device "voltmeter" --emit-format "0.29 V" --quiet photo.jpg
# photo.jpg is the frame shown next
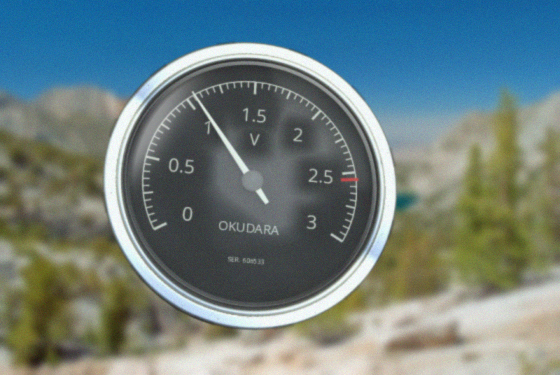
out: 1.05 V
